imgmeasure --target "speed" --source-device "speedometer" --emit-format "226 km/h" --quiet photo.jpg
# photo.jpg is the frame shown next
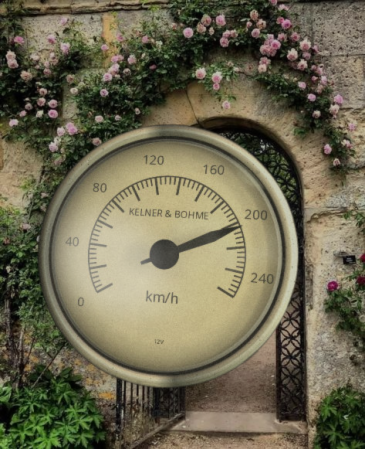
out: 204 km/h
